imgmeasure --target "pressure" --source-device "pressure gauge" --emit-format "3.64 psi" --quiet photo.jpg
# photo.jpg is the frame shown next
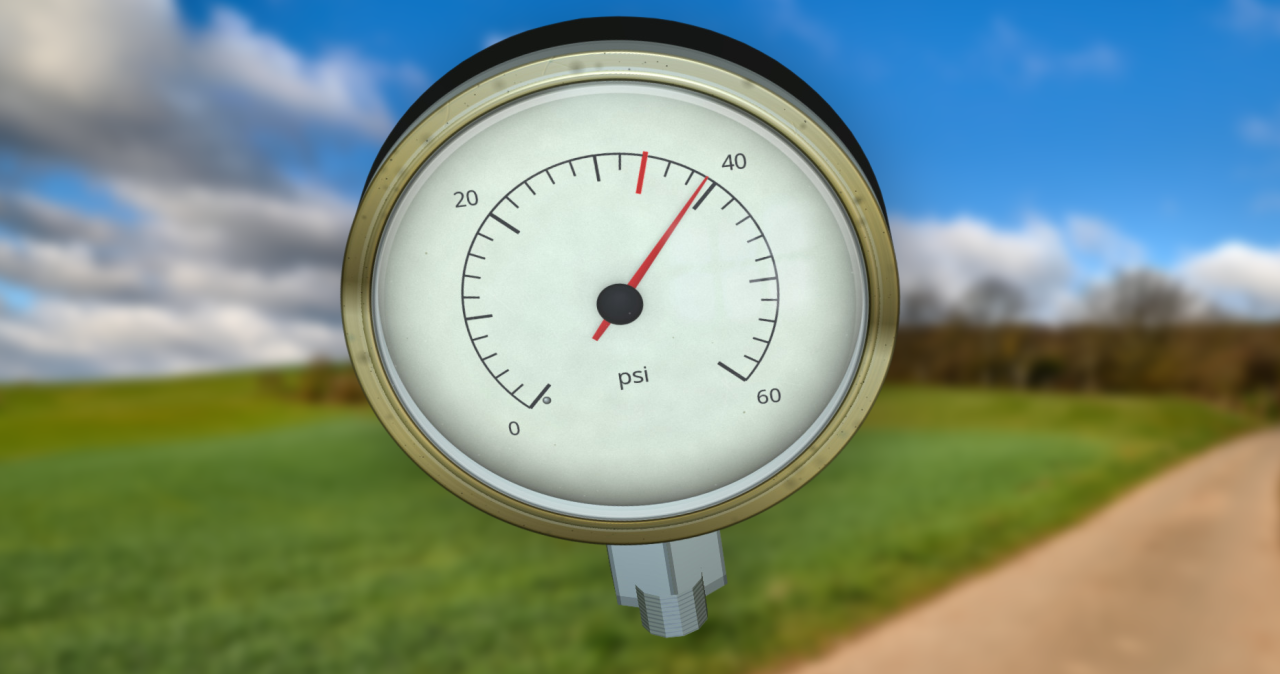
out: 39 psi
